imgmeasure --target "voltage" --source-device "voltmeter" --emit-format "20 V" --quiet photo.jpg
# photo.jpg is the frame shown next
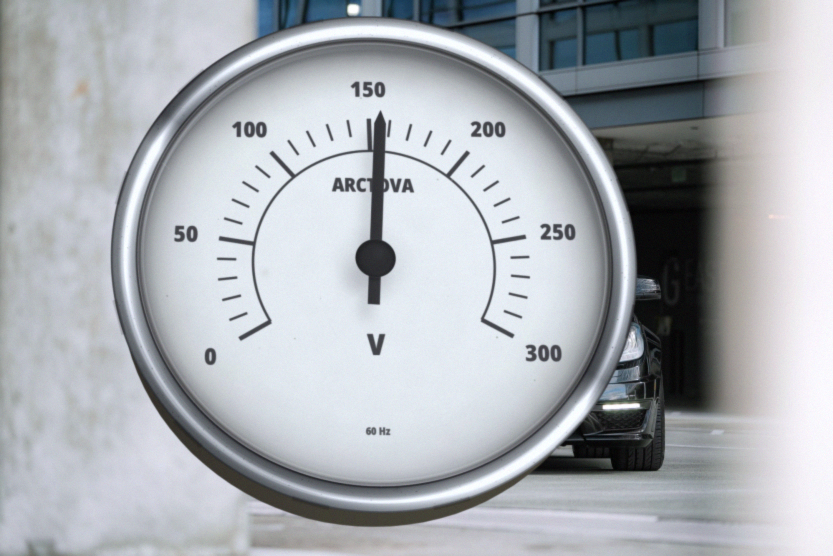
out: 155 V
